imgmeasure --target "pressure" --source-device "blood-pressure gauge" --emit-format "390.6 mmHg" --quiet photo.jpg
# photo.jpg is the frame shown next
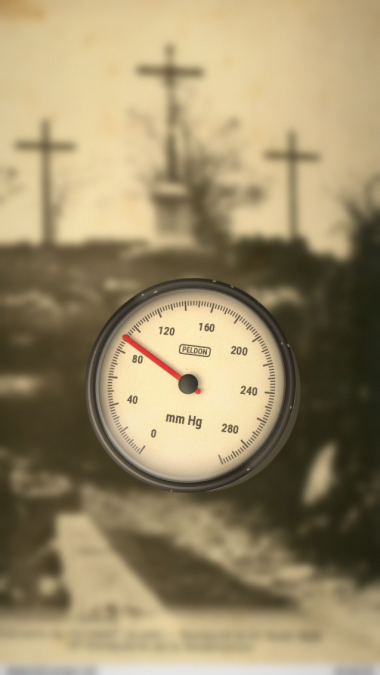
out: 90 mmHg
